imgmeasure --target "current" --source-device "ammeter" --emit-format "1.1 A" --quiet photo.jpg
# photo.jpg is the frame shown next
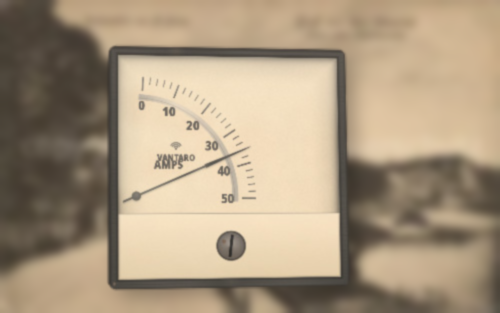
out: 36 A
